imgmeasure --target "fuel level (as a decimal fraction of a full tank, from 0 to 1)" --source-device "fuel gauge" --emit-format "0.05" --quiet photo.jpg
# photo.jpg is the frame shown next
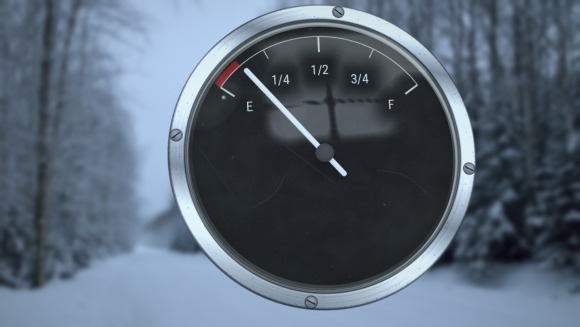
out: 0.125
